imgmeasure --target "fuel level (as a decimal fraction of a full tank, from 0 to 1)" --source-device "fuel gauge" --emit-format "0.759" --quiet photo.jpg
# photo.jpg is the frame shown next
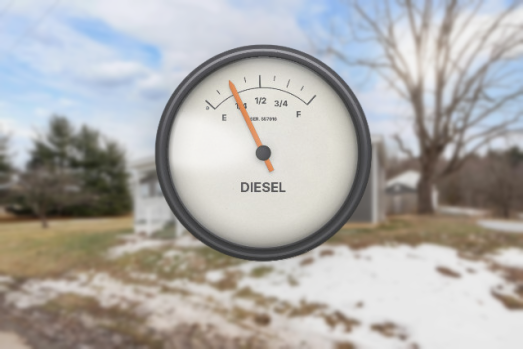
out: 0.25
